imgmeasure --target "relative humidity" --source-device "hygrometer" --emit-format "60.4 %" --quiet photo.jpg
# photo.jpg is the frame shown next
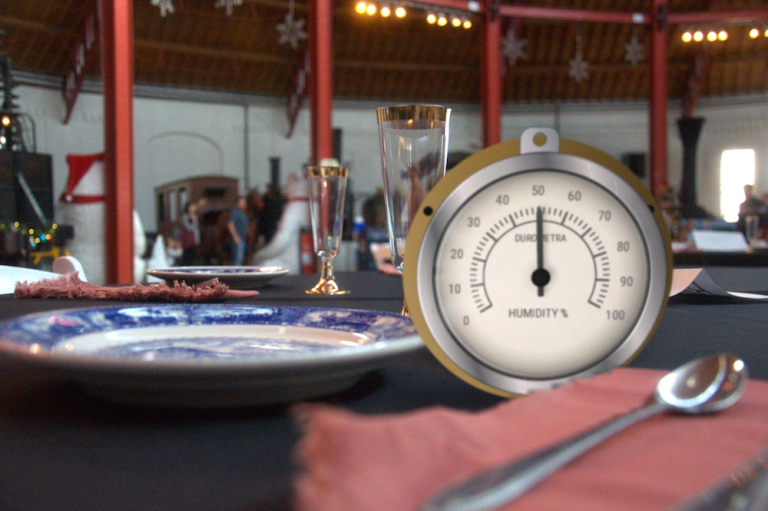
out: 50 %
